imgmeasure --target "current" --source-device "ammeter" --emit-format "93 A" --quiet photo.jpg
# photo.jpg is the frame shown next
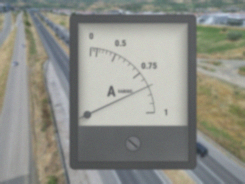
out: 0.85 A
